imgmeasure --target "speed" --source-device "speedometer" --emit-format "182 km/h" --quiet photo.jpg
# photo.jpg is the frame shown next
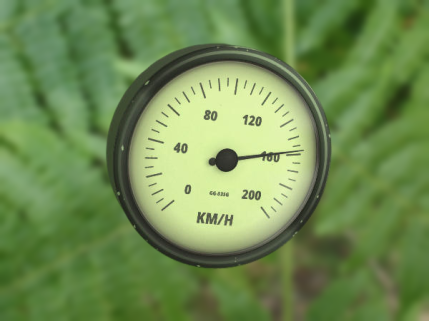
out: 157.5 km/h
